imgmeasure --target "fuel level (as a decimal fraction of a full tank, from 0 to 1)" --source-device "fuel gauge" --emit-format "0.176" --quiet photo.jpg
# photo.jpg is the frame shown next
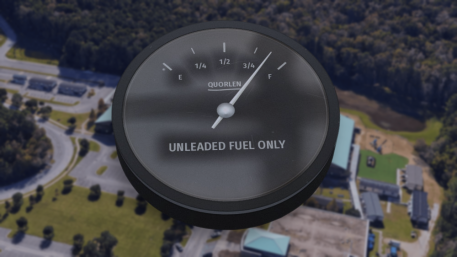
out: 0.875
